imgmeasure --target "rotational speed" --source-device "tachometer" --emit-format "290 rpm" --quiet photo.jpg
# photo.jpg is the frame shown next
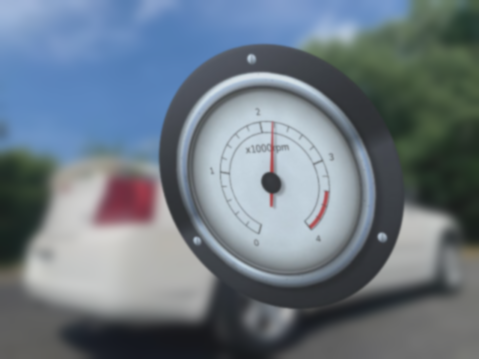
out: 2200 rpm
